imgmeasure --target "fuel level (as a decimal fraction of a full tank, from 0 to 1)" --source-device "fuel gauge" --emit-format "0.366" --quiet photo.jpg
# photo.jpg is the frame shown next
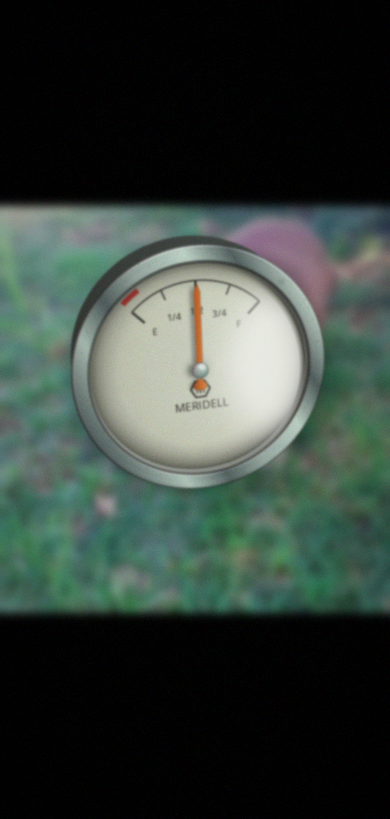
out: 0.5
